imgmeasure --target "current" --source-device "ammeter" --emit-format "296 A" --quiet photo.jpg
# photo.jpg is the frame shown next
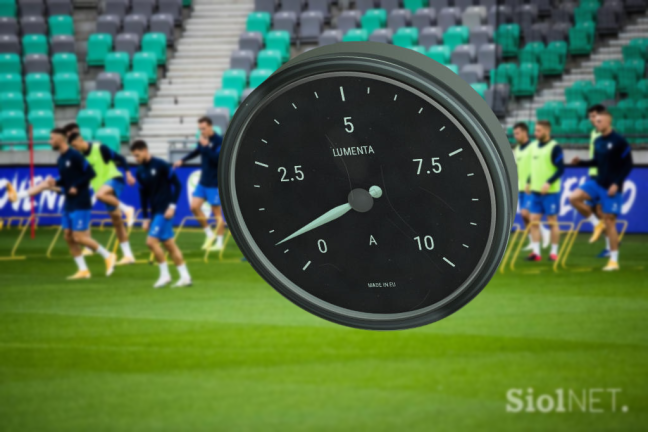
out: 0.75 A
